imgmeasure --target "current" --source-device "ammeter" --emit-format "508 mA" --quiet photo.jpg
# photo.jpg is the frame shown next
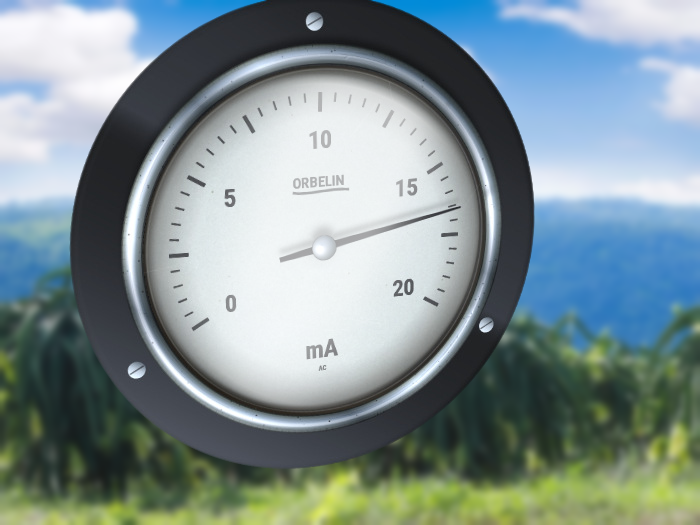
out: 16.5 mA
